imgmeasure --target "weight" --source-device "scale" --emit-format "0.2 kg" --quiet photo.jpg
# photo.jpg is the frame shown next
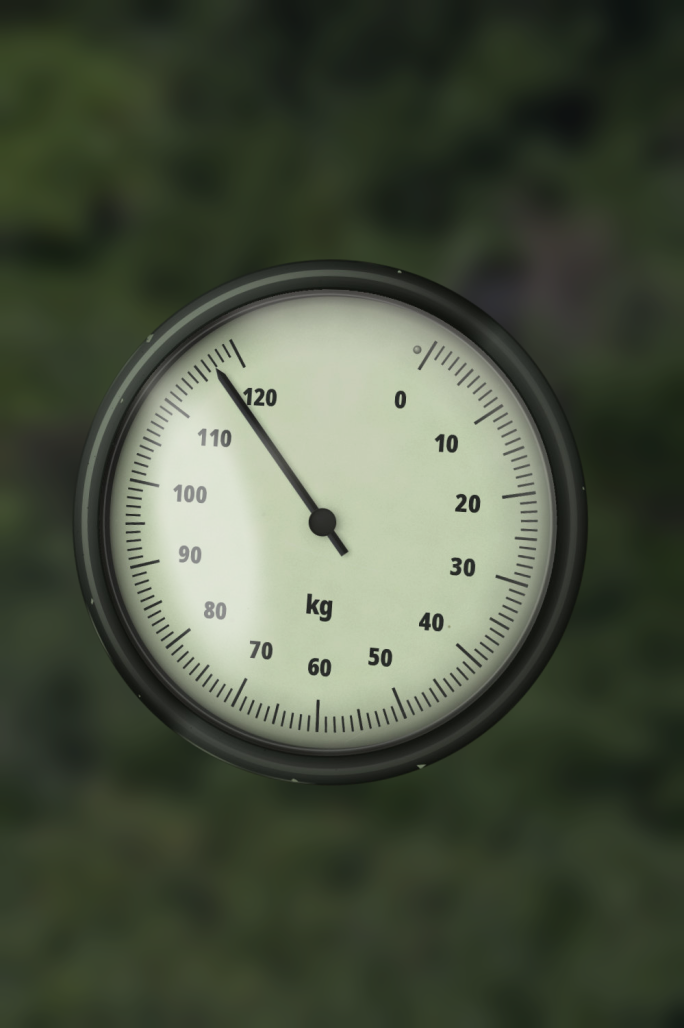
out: 117 kg
